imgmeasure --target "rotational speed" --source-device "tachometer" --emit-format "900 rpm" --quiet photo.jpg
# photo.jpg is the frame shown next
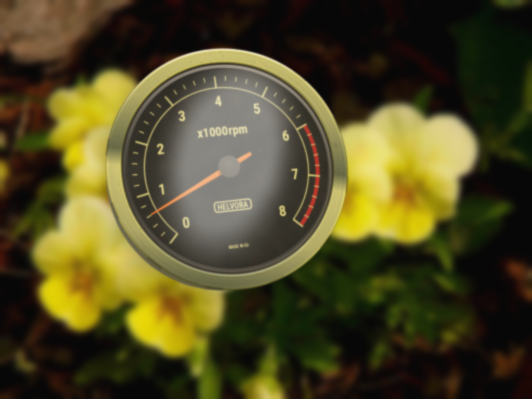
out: 600 rpm
